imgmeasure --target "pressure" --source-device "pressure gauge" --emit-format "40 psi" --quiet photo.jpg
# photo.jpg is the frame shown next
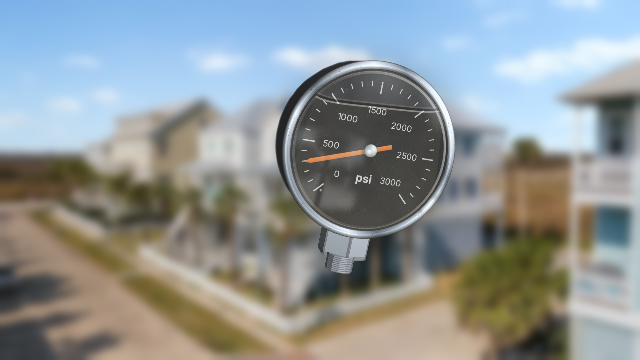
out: 300 psi
